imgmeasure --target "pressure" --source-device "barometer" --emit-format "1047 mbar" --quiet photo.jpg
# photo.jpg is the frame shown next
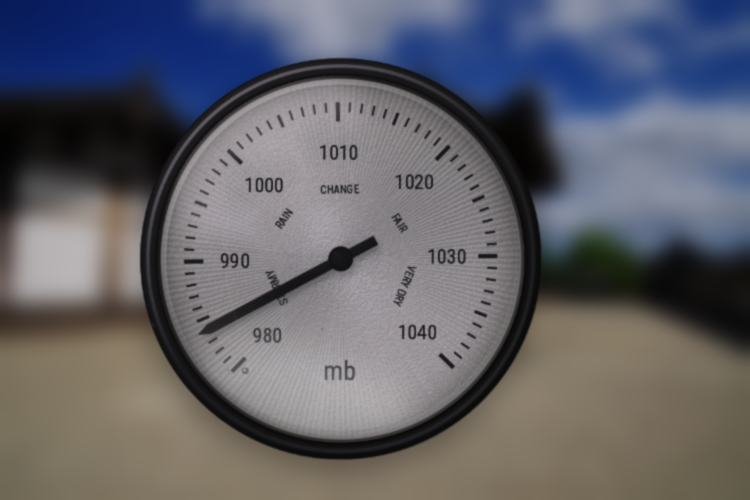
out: 984 mbar
